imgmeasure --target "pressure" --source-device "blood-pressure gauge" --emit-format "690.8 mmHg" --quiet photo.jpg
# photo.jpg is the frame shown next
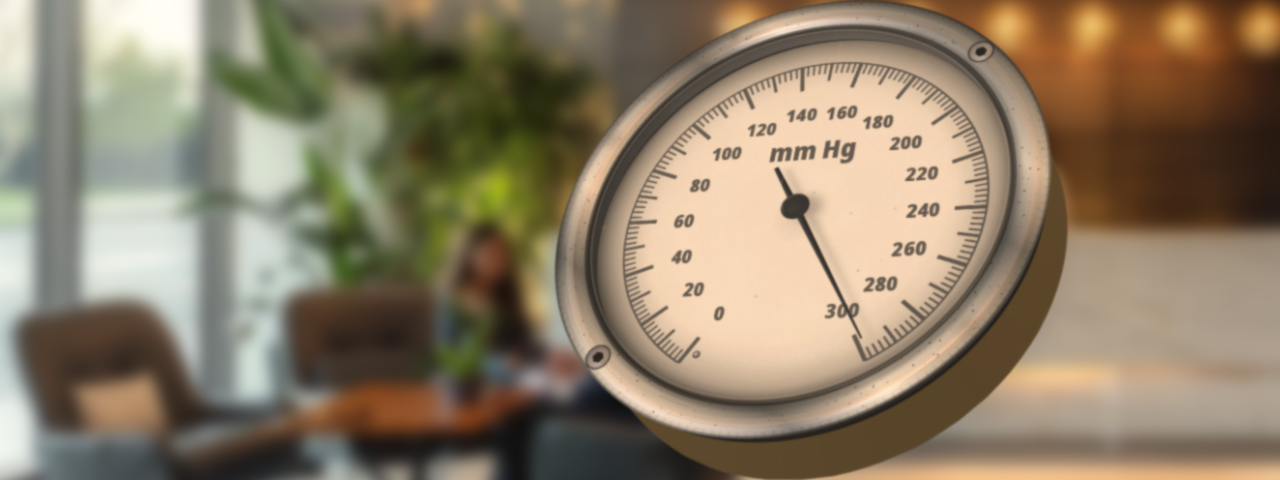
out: 298 mmHg
